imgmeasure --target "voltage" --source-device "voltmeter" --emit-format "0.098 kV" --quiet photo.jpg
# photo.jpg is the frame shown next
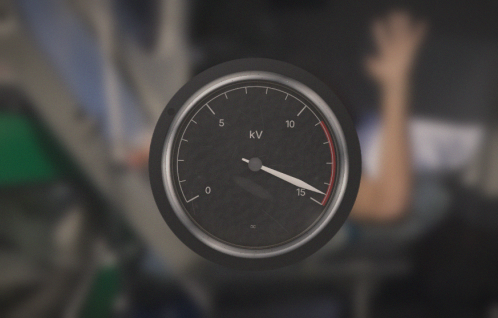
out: 14.5 kV
